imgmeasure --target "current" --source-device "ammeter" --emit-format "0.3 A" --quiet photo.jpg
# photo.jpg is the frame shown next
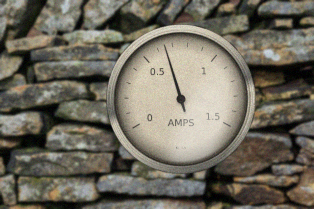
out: 0.65 A
